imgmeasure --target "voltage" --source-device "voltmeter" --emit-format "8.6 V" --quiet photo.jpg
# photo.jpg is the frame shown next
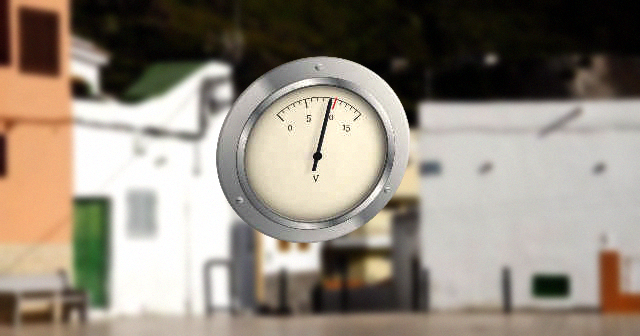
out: 9 V
